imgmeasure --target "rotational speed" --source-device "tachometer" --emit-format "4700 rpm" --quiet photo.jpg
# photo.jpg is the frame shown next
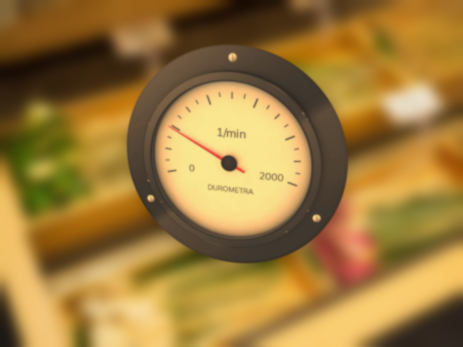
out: 400 rpm
